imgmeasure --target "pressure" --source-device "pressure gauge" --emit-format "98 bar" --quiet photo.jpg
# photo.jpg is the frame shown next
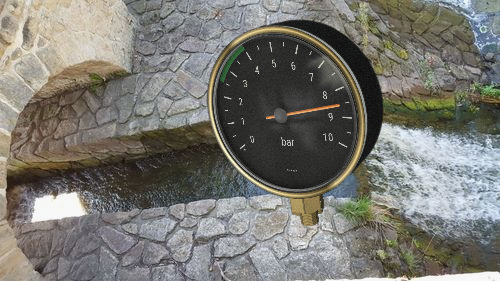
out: 8.5 bar
